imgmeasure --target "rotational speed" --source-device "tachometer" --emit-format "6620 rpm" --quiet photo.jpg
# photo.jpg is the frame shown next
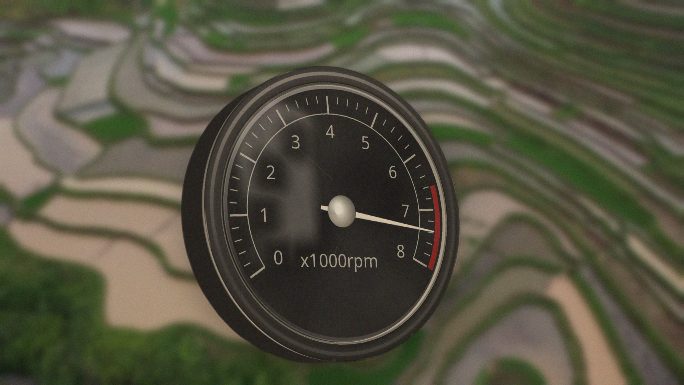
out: 7400 rpm
